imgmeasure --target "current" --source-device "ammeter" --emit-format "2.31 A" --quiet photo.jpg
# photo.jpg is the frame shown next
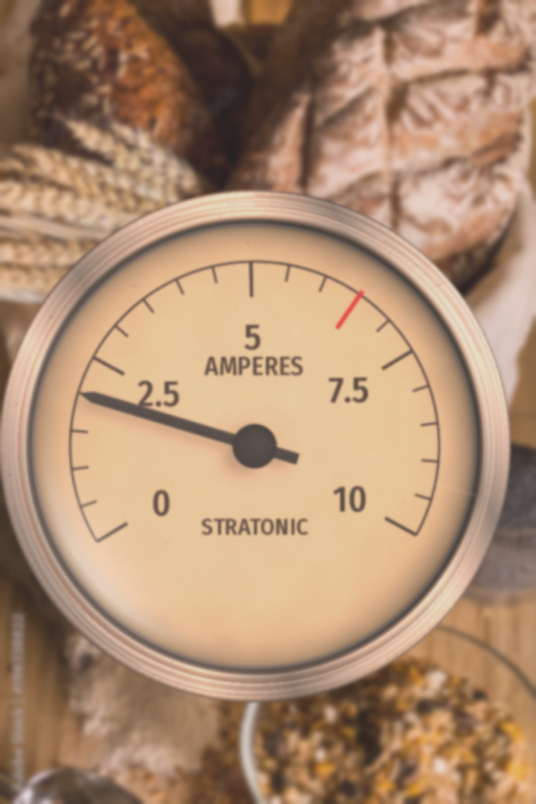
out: 2 A
